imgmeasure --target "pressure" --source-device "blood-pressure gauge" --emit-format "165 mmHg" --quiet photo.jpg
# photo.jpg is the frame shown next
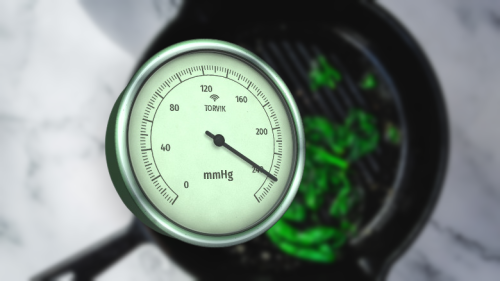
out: 240 mmHg
